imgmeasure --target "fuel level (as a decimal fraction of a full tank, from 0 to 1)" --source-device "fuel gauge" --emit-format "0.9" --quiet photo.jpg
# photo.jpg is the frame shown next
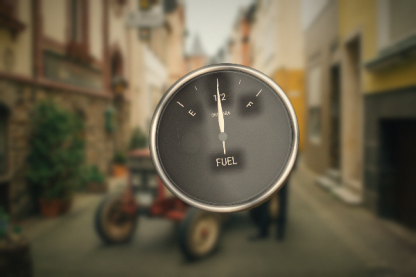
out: 0.5
